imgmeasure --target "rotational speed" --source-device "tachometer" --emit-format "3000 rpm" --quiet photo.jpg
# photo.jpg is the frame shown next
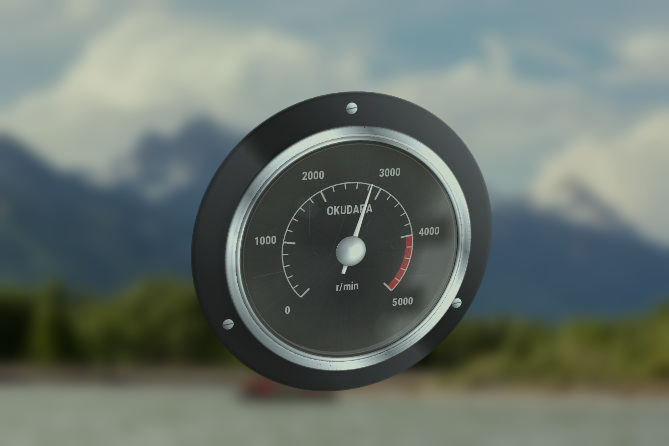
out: 2800 rpm
